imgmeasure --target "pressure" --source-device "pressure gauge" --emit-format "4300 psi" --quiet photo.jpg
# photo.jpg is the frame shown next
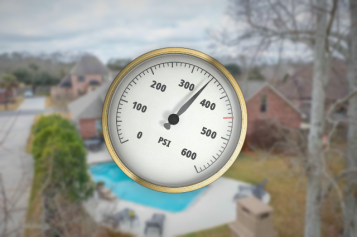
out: 350 psi
